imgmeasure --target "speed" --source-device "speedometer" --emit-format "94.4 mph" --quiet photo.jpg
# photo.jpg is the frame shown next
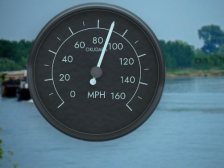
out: 90 mph
